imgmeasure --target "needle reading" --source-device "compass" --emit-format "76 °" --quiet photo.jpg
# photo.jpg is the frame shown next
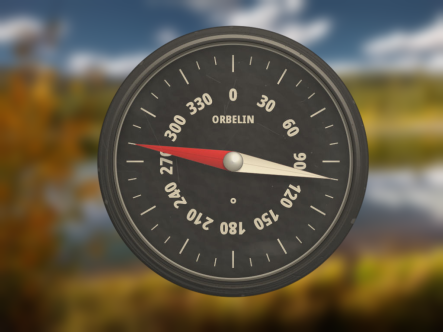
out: 280 °
